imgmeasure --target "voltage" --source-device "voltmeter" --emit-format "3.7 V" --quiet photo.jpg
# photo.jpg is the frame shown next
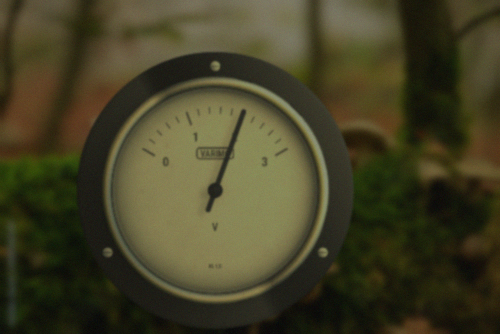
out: 2 V
